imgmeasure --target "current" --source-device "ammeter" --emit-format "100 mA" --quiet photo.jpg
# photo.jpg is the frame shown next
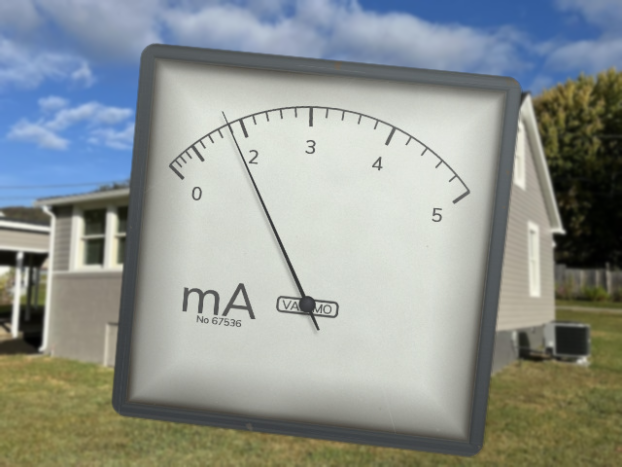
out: 1.8 mA
